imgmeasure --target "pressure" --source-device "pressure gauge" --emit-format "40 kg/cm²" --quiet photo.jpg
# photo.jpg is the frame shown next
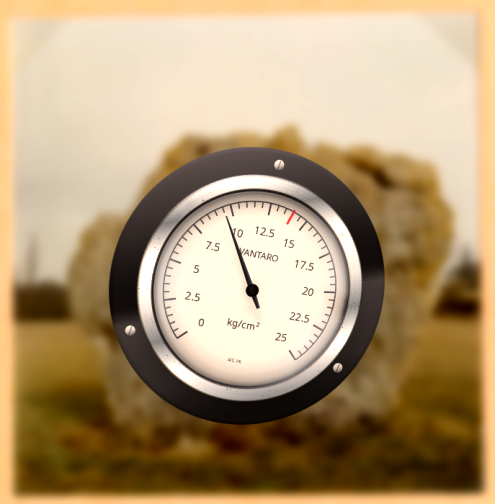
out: 9.5 kg/cm²
